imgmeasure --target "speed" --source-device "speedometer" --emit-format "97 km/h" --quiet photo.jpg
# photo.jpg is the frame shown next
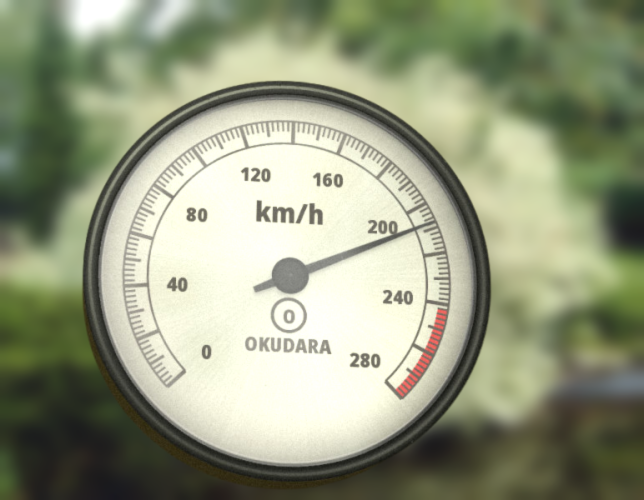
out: 208 km/h
